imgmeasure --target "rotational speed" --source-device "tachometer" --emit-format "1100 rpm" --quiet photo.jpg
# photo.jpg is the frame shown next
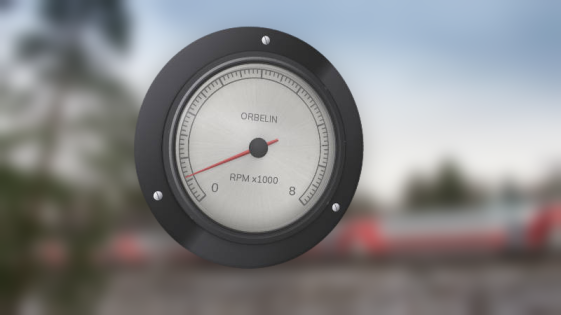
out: 600 rpm
